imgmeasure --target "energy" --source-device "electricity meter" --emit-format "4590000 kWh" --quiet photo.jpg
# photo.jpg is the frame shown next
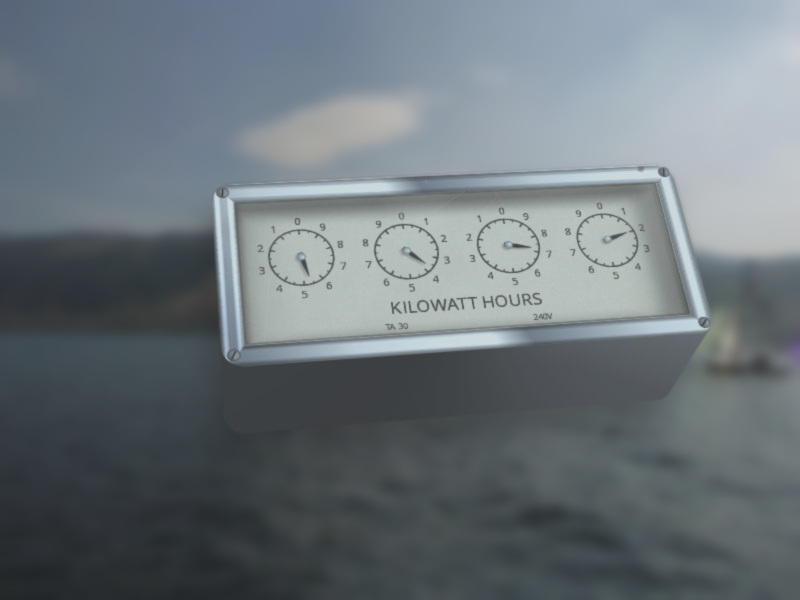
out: 5372 kWh
